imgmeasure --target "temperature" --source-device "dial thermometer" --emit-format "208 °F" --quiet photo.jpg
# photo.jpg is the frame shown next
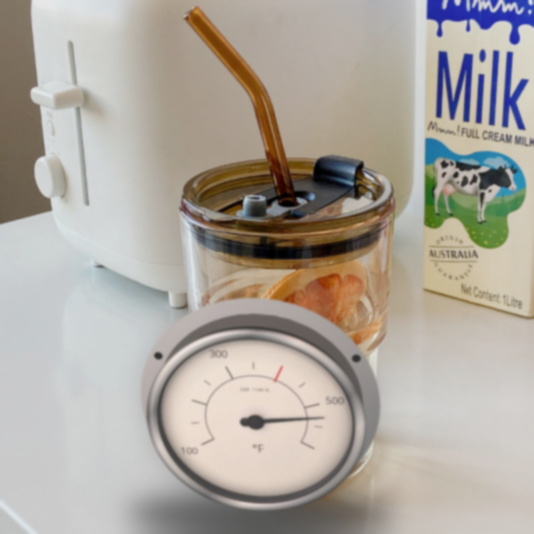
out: 525 °F
